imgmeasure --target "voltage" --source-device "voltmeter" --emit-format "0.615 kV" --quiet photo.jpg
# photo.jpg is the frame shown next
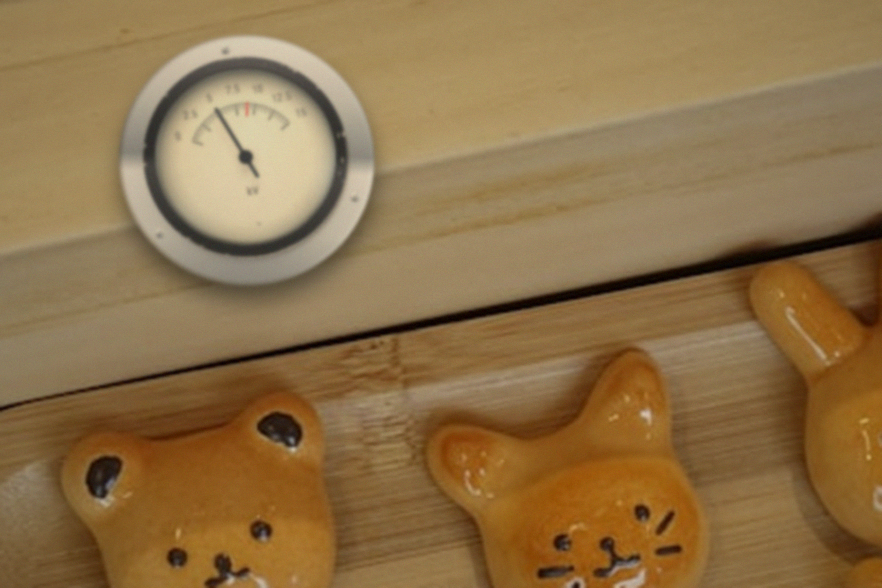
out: 5 kV
